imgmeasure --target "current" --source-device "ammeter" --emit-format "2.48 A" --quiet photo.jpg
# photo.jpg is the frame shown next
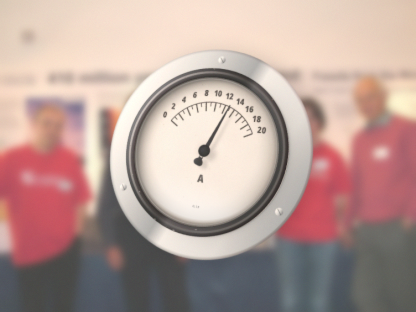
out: 13 A
